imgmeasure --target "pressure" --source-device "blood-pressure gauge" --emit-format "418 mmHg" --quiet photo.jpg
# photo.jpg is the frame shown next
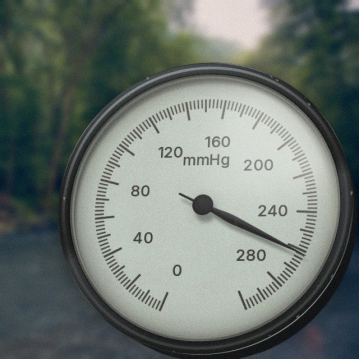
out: 262 mmHg
